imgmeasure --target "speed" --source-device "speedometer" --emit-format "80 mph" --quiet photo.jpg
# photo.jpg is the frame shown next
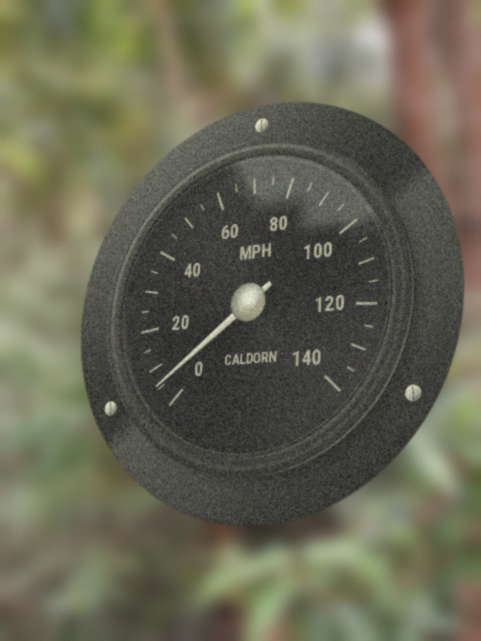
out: 5 mph
